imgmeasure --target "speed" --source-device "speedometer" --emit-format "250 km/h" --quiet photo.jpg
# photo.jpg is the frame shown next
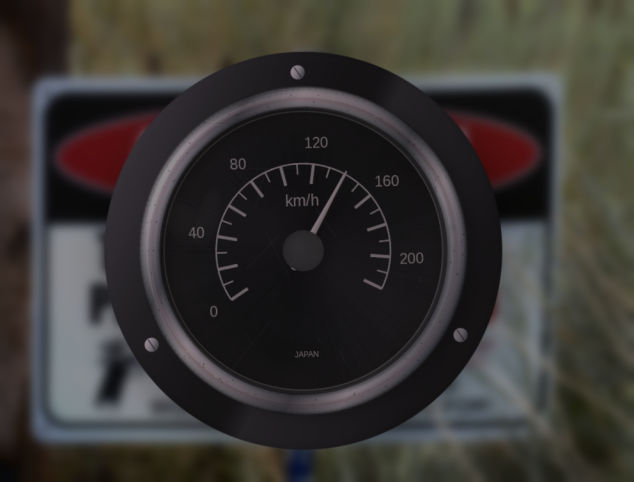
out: 140 km/h
